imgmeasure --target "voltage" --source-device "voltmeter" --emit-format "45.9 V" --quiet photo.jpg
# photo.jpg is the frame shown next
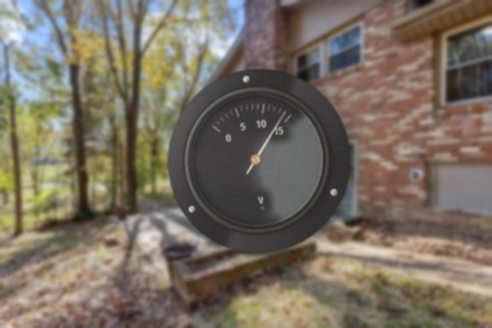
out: 14 V
